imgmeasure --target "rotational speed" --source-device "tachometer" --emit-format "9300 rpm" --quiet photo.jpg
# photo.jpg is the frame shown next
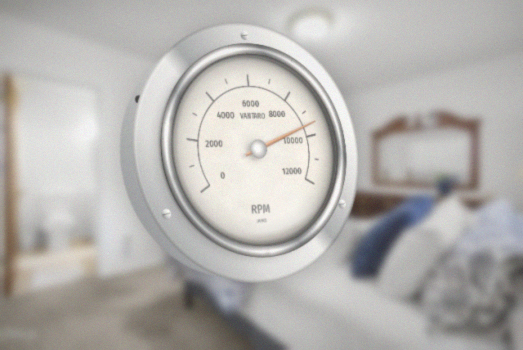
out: 9500 rpm
